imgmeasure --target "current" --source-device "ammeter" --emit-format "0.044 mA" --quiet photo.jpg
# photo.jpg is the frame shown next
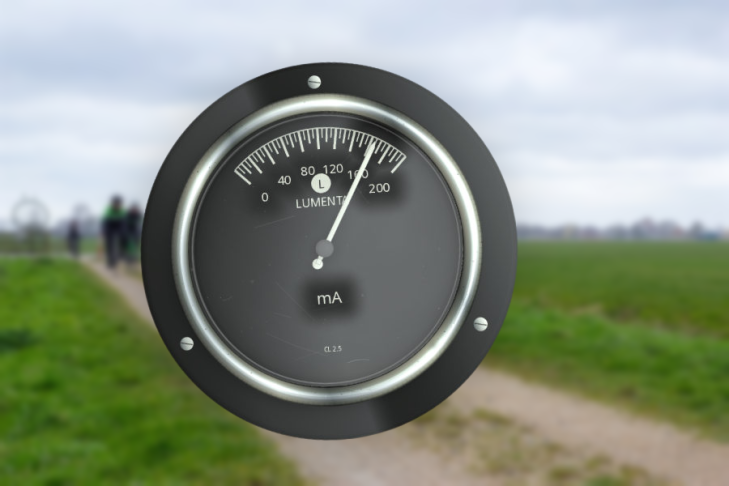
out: 165 mA
